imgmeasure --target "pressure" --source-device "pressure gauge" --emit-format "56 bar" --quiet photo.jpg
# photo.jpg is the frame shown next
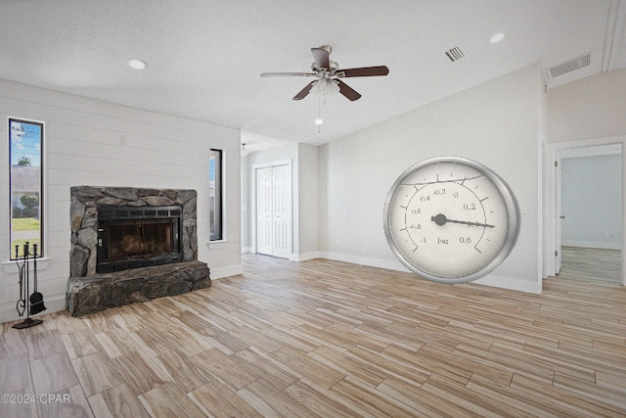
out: 0.4 bar
